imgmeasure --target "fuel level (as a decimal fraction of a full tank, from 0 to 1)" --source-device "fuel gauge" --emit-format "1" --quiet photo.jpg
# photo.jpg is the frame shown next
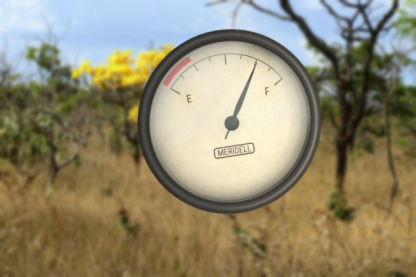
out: 0.75
